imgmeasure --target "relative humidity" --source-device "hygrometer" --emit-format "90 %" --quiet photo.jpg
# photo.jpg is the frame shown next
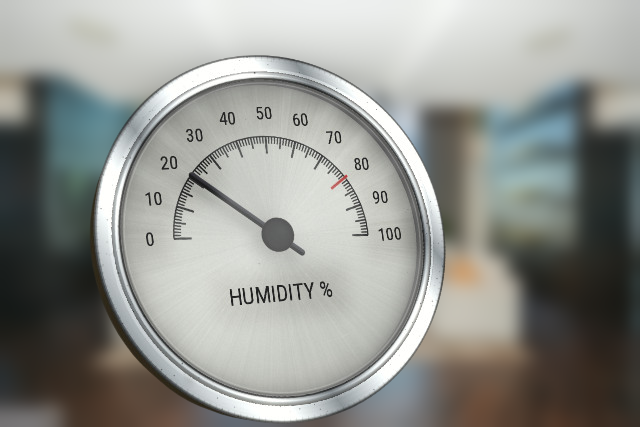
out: 20 %
